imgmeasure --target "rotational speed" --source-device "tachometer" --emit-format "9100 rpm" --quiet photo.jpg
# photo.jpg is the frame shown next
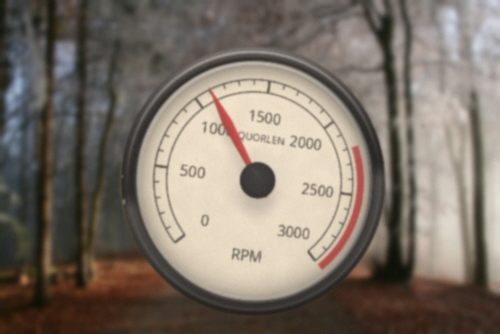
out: 1100 rpm
